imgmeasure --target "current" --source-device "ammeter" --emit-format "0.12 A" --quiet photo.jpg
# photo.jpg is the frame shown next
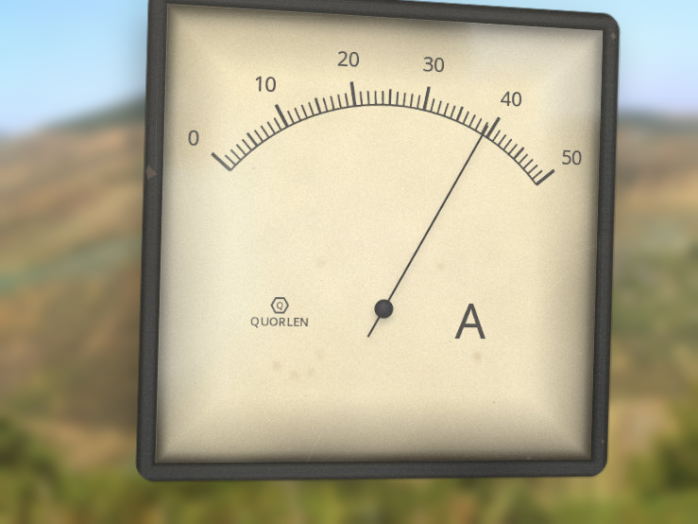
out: 39 A
